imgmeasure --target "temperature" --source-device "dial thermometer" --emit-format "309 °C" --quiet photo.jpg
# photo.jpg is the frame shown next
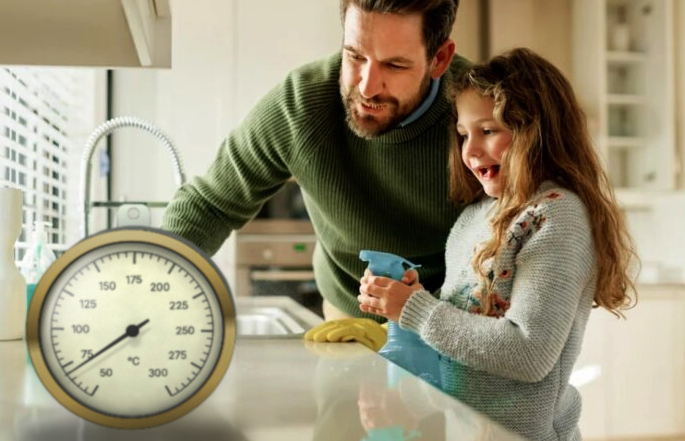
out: 70 °C
